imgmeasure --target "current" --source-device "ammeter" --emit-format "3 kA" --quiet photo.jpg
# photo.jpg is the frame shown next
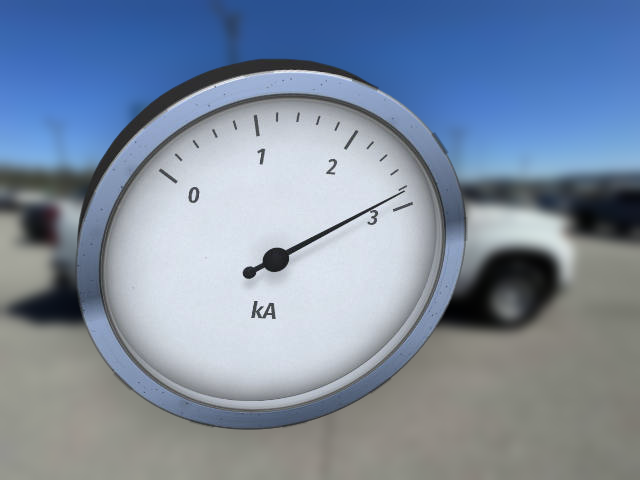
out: 2.8 kA
